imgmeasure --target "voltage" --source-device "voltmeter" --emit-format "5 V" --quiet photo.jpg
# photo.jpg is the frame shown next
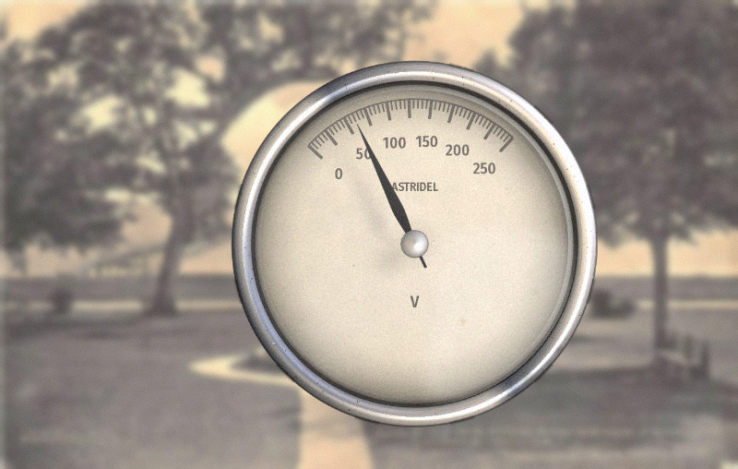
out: 60 V
